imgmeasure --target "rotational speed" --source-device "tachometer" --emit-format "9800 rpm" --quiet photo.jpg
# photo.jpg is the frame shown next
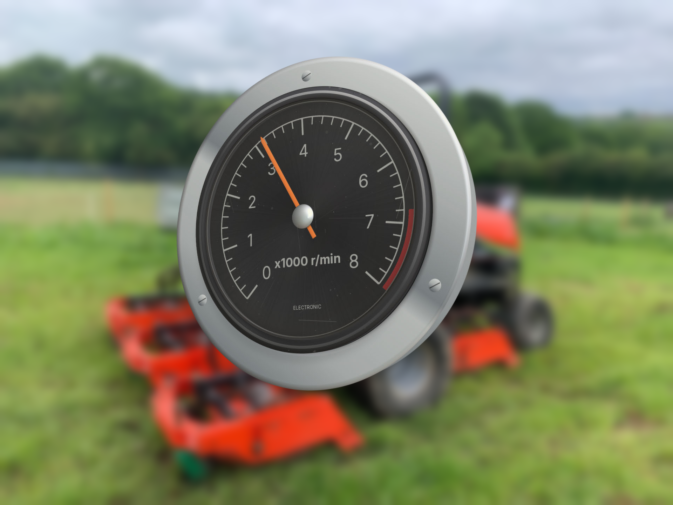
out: 3200 rpm
